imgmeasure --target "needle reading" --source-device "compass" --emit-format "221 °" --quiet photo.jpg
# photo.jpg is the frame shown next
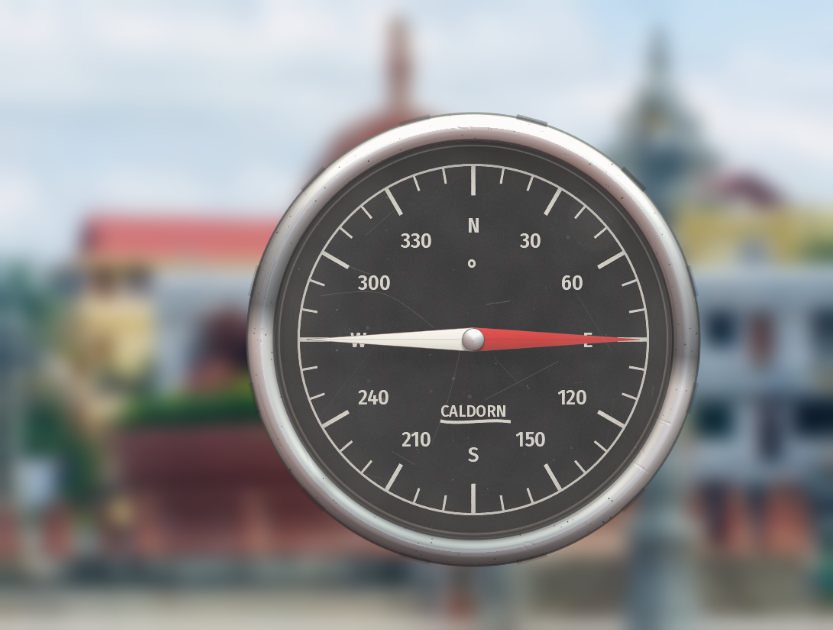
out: 90 °
